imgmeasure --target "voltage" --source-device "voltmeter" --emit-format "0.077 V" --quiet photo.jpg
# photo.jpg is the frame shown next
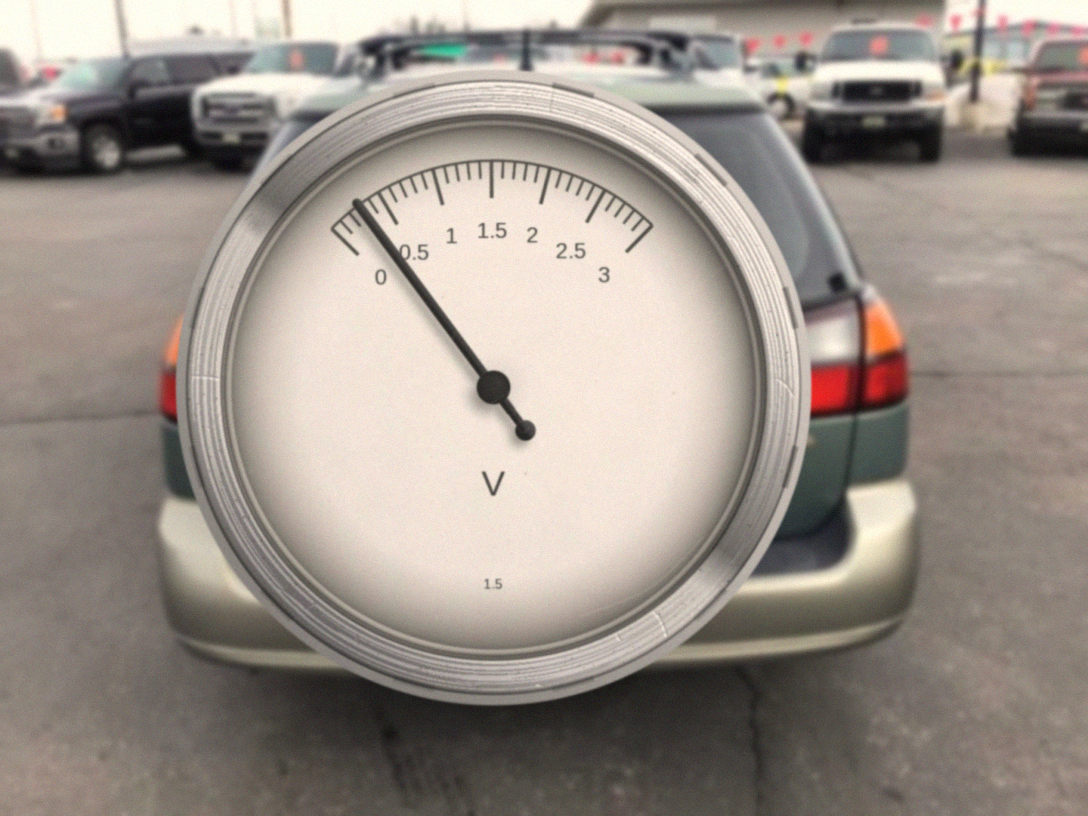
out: 0.3 V
